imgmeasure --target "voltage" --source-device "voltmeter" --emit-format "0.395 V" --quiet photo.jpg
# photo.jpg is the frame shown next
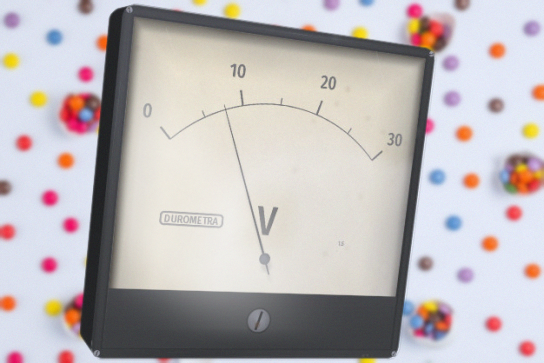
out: 7.5 V
